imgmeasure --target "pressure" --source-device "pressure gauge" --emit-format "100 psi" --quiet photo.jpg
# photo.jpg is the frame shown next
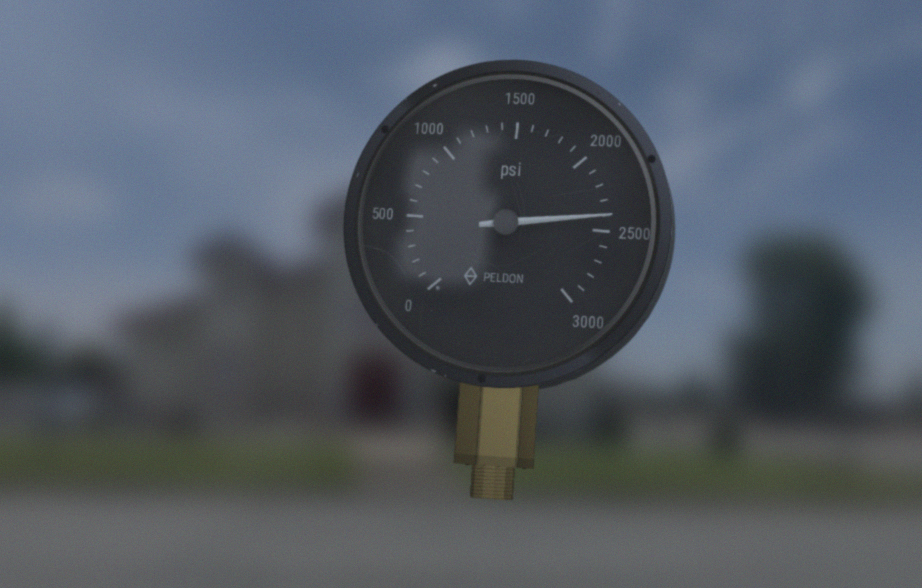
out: 2400 psi
